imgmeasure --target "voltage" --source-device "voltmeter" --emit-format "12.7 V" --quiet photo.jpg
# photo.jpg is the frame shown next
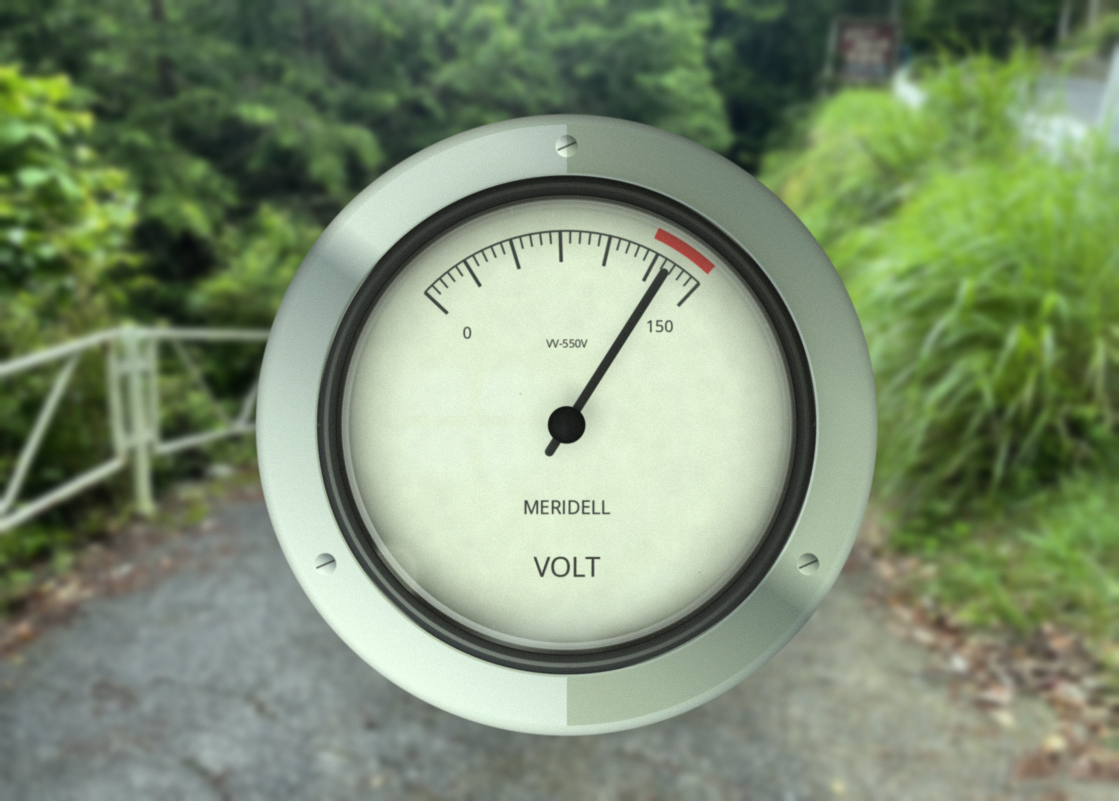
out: 132.5 V
